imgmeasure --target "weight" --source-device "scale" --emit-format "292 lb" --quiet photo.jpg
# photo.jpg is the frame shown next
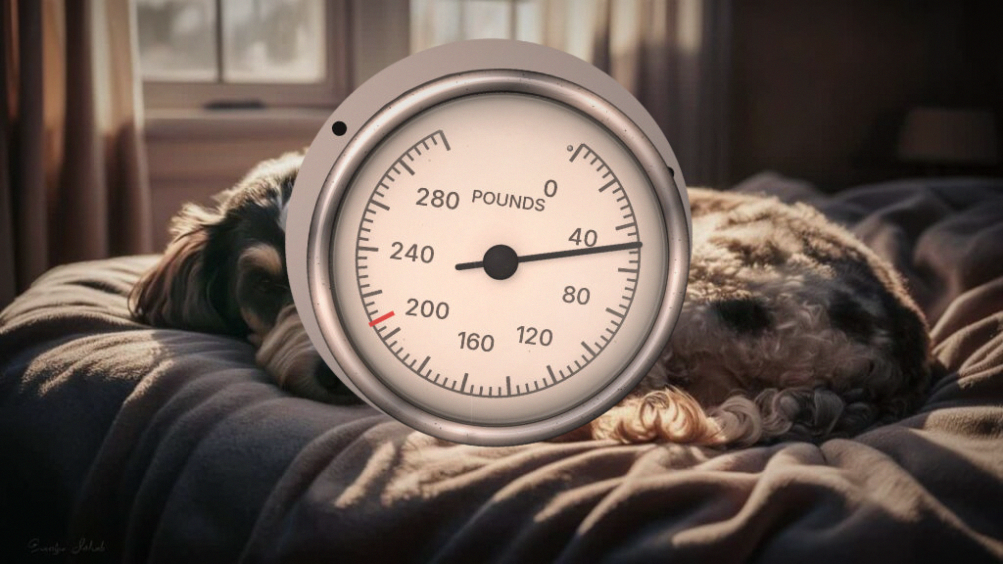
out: 48 lb
